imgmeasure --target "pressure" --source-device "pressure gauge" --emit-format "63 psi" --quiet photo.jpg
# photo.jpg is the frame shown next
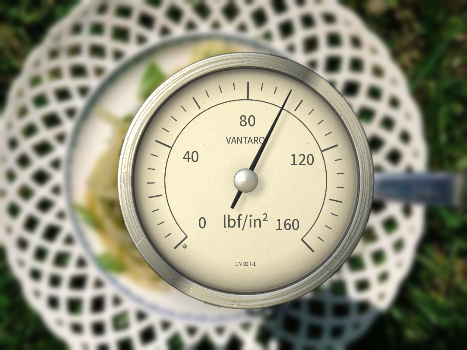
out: 95 psi
